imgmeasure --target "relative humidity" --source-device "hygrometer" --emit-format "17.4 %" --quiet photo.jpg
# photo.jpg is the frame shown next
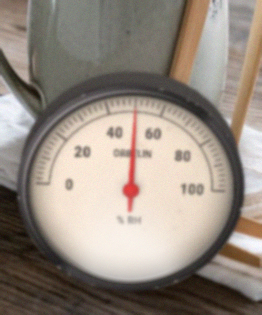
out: 50 %
